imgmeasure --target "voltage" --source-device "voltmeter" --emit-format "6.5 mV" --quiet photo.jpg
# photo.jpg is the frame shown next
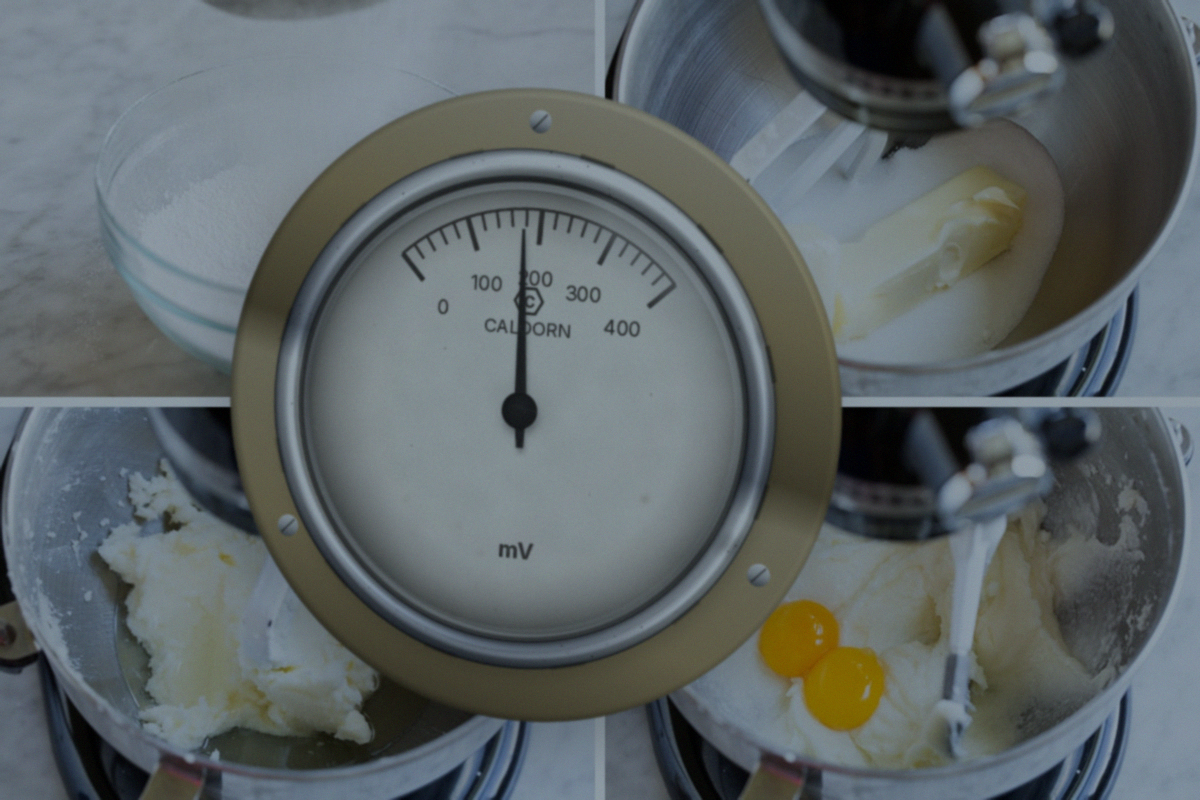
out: 180 mV
